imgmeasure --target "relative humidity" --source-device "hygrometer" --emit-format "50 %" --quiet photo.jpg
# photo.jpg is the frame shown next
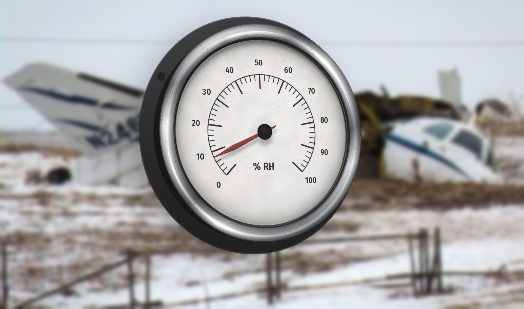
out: 8 %
